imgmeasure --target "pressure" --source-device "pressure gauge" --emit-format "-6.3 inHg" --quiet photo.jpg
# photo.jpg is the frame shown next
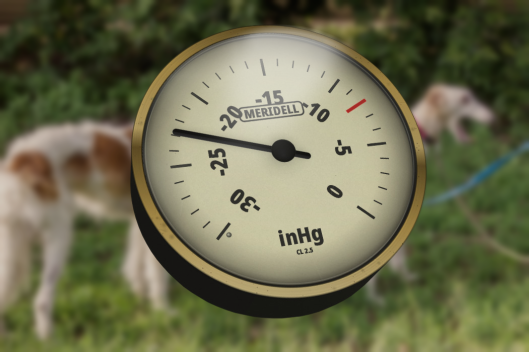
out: -23 inHg
